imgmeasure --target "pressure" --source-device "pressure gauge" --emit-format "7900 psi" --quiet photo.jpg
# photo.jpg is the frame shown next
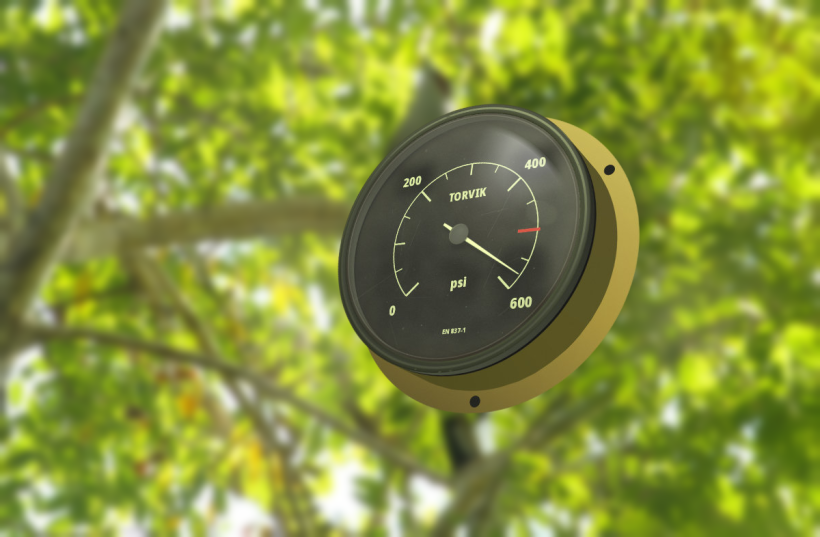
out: 575 psi
